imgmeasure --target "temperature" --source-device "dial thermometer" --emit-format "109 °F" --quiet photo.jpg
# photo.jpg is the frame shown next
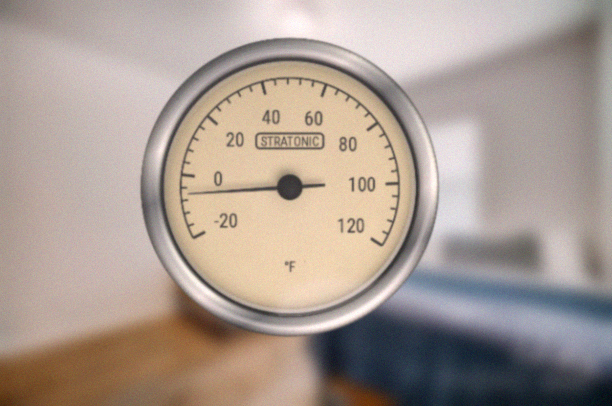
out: -6 °F
